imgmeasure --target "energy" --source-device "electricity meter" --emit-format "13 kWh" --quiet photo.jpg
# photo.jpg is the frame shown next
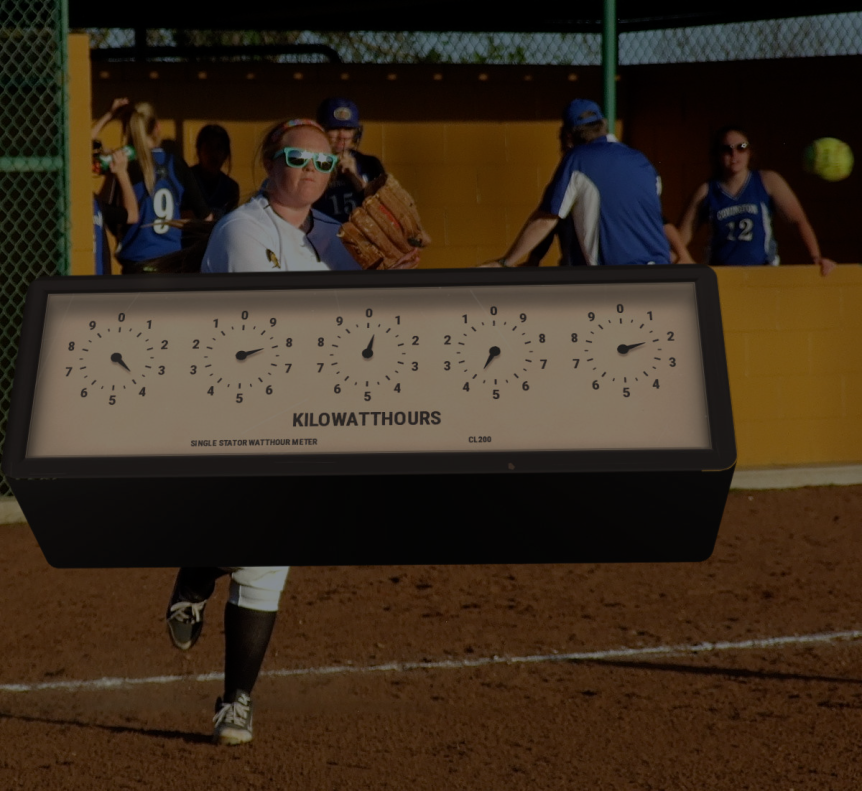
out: 38042 kWh
